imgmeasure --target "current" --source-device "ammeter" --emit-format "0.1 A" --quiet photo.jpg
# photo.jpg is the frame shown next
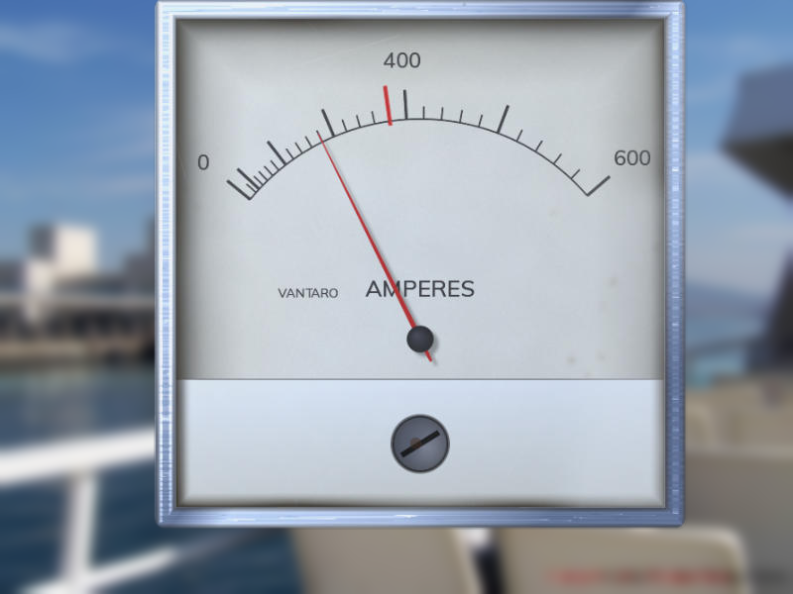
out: 280 A
